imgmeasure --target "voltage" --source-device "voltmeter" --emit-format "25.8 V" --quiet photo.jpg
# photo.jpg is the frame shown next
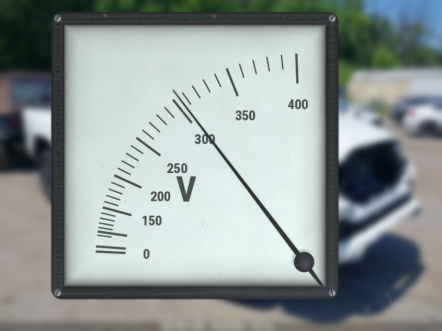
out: 305 V
